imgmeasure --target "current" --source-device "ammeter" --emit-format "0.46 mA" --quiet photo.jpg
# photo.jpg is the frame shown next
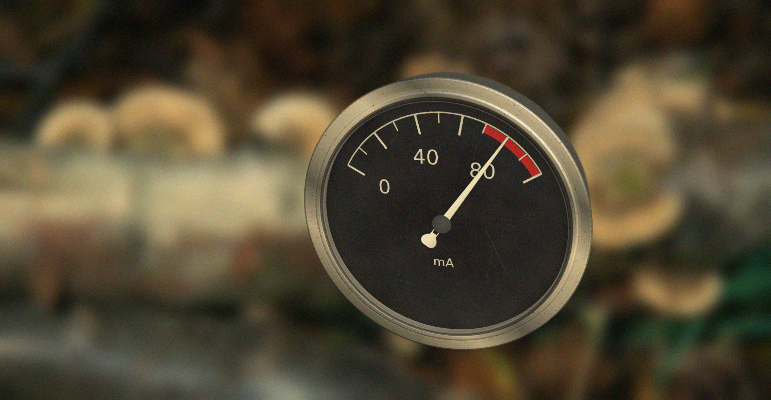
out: 80 mA
